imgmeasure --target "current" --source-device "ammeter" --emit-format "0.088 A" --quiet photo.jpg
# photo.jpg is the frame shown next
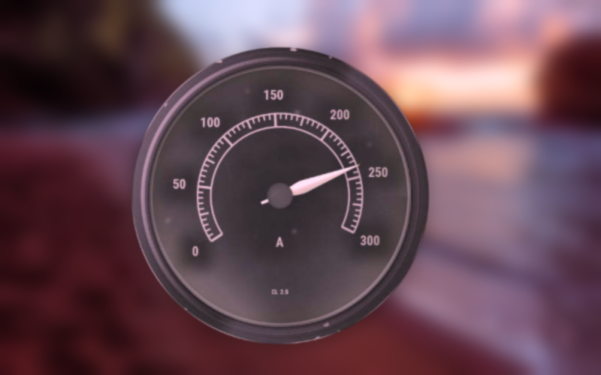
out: 240 A
